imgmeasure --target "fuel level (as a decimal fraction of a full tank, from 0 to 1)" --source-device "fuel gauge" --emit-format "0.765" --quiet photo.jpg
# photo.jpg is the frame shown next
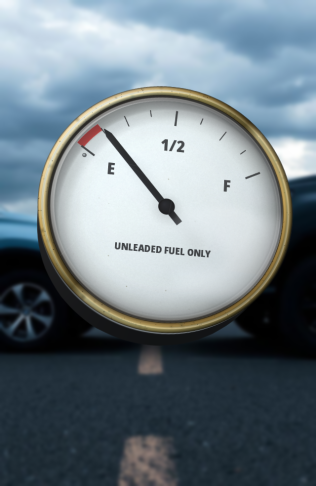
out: 0.125
